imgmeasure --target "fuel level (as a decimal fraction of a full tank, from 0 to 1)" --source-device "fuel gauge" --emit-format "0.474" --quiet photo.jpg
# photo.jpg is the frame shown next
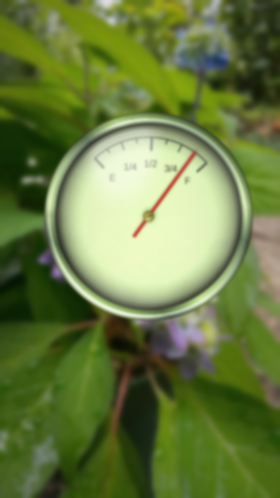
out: 0.875
